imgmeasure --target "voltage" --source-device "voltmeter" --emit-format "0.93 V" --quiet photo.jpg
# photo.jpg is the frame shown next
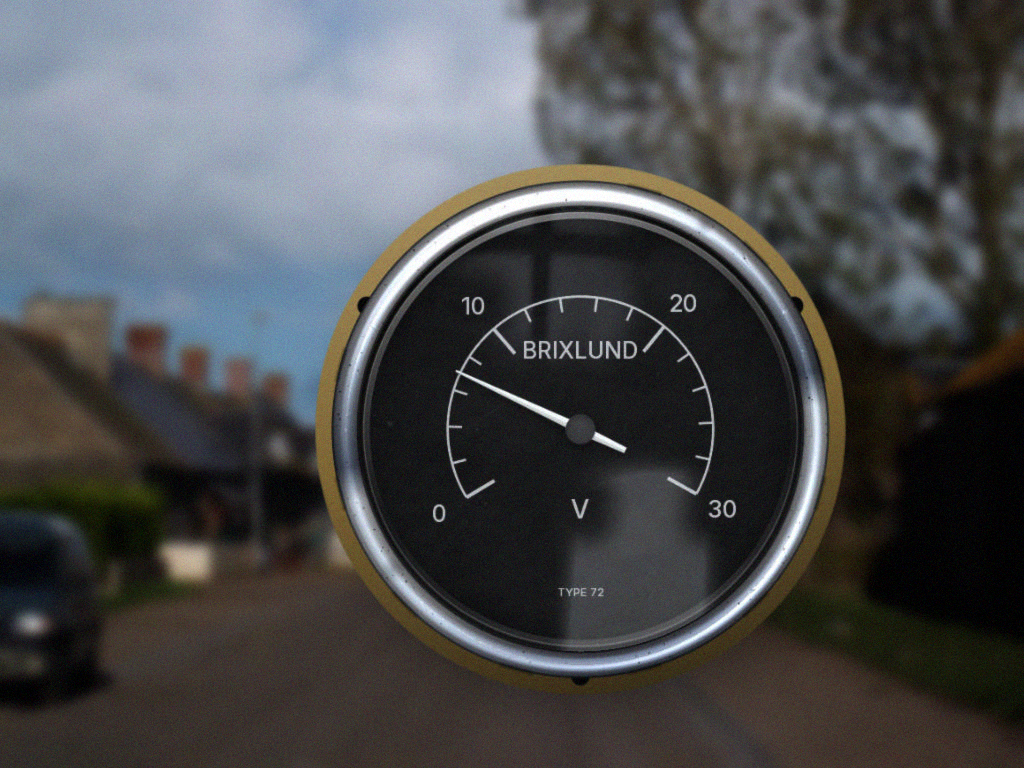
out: 7 V
